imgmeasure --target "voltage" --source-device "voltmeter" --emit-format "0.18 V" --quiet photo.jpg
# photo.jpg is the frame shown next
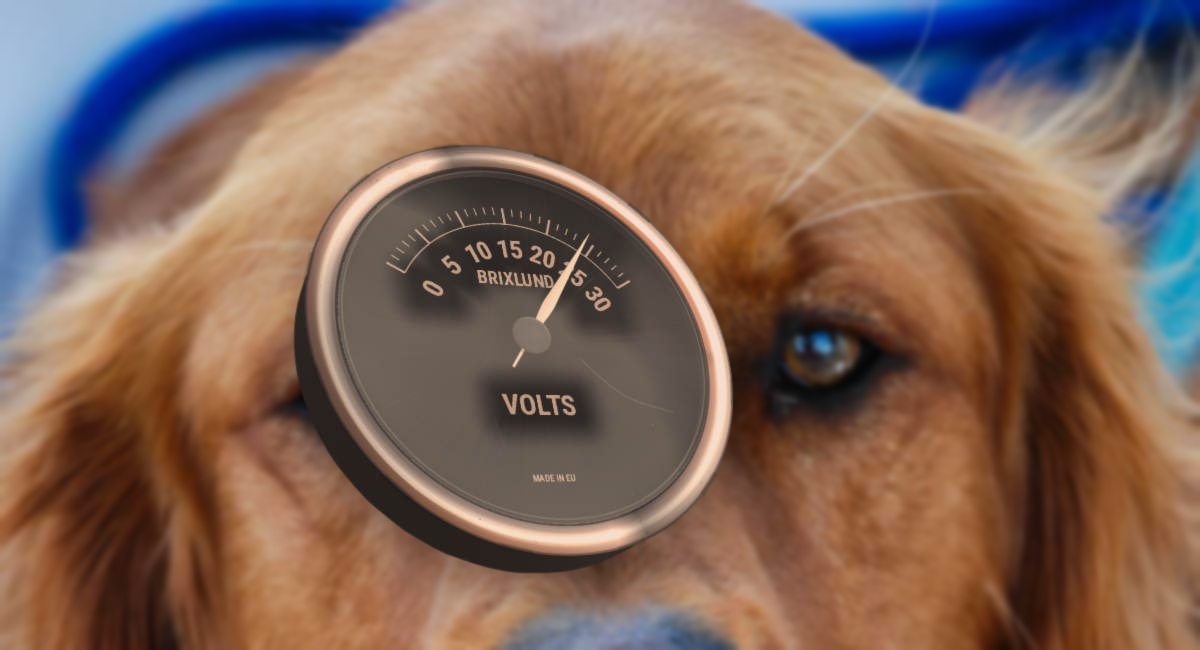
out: 24 V
